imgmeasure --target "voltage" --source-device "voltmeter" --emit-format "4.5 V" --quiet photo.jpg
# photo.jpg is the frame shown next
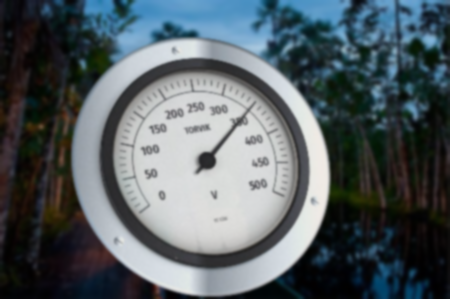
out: 350 V
